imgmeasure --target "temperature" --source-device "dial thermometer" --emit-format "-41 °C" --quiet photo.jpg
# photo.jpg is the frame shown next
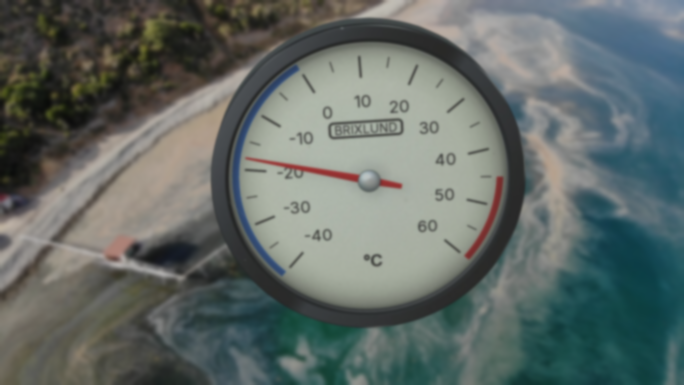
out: -17.5 °C
